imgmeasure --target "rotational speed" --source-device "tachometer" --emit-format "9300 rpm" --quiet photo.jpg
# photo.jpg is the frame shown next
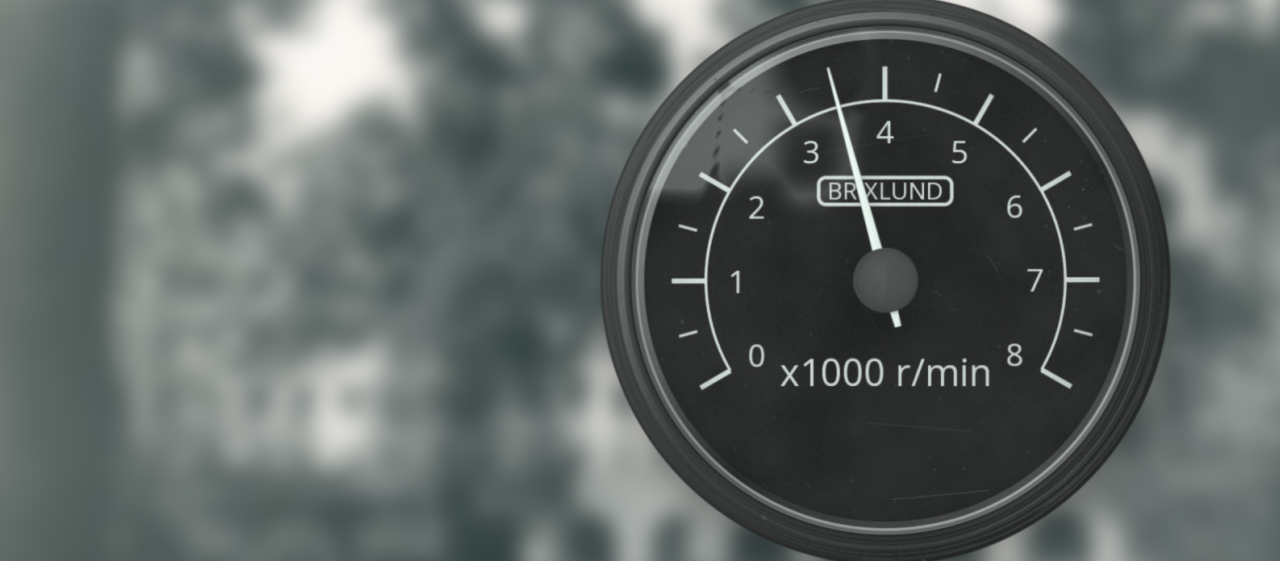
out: 3500 rpm
